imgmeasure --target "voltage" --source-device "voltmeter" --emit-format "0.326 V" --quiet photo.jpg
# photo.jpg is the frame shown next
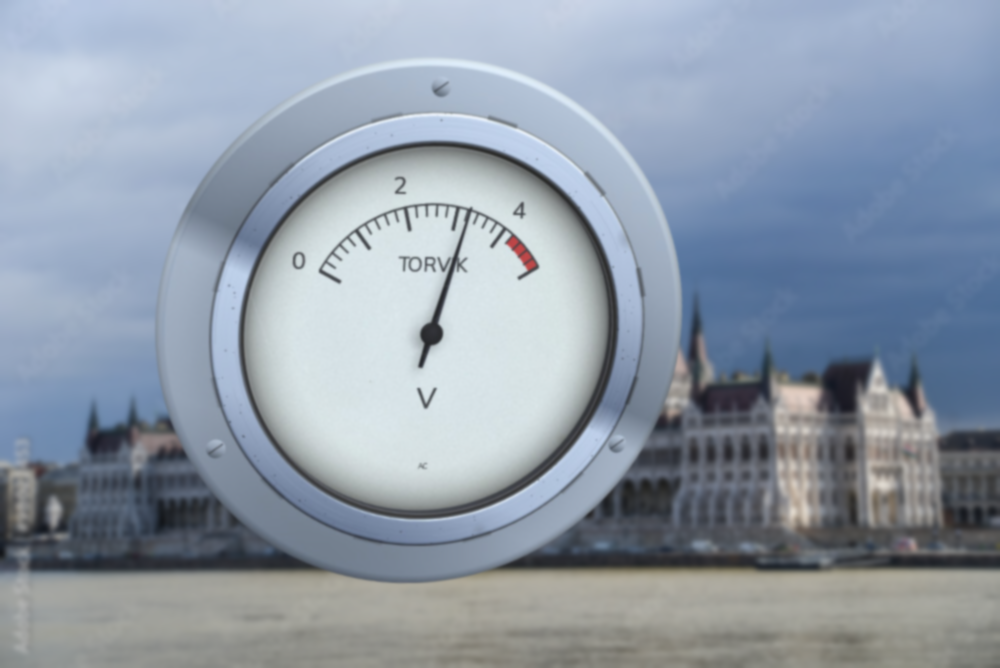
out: 3.2 V
